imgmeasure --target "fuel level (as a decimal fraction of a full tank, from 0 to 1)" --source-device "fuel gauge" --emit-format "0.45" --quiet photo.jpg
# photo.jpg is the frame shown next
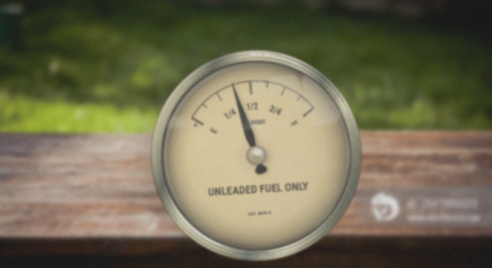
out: 0.375
